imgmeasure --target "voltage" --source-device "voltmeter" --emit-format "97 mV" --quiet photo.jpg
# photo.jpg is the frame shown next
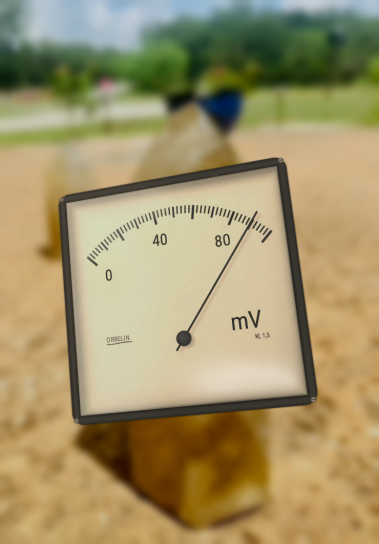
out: 90 mV
